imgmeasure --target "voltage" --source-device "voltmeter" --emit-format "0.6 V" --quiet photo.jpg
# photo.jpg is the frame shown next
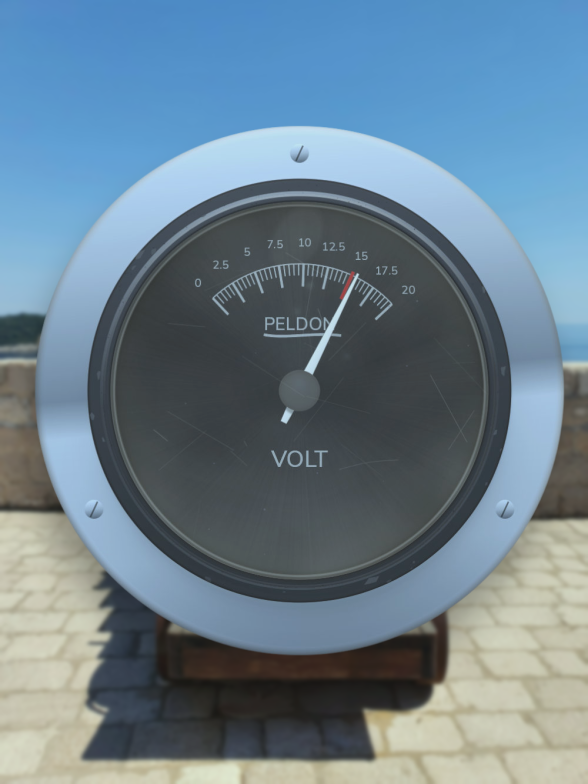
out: 15.5 V
